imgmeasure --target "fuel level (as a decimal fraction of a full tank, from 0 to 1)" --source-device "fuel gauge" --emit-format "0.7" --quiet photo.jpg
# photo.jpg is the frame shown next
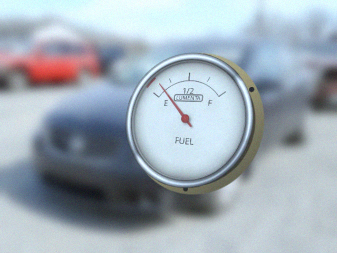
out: 0.125
